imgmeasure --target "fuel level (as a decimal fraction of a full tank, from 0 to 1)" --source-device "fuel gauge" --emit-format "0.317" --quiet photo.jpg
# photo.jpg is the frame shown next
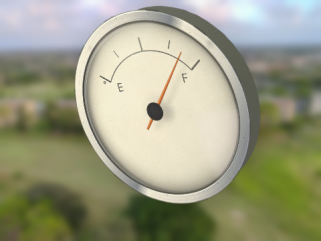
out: 0.875
